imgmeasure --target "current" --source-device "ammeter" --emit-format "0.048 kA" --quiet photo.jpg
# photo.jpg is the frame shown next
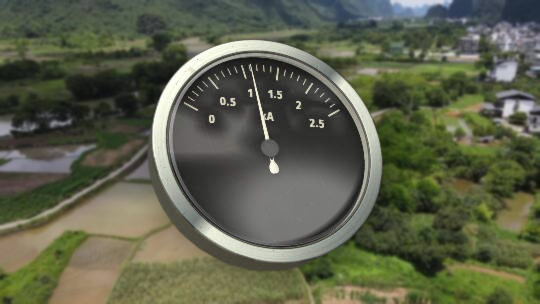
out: 1.1 kA
